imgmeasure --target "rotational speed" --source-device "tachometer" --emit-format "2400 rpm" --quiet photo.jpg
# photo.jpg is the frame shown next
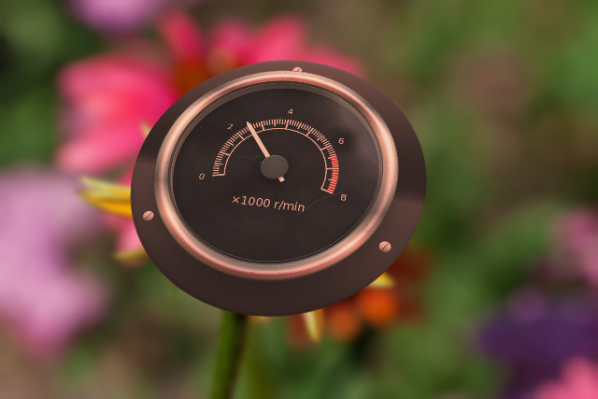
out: 2500 rpm
